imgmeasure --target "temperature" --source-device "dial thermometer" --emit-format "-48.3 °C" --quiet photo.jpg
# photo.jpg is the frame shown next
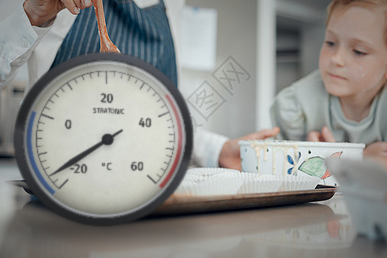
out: -16 °C
